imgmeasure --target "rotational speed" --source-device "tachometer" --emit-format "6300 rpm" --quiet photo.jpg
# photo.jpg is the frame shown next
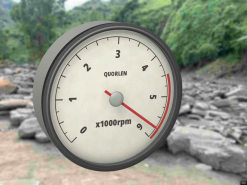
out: 5750 rpm
